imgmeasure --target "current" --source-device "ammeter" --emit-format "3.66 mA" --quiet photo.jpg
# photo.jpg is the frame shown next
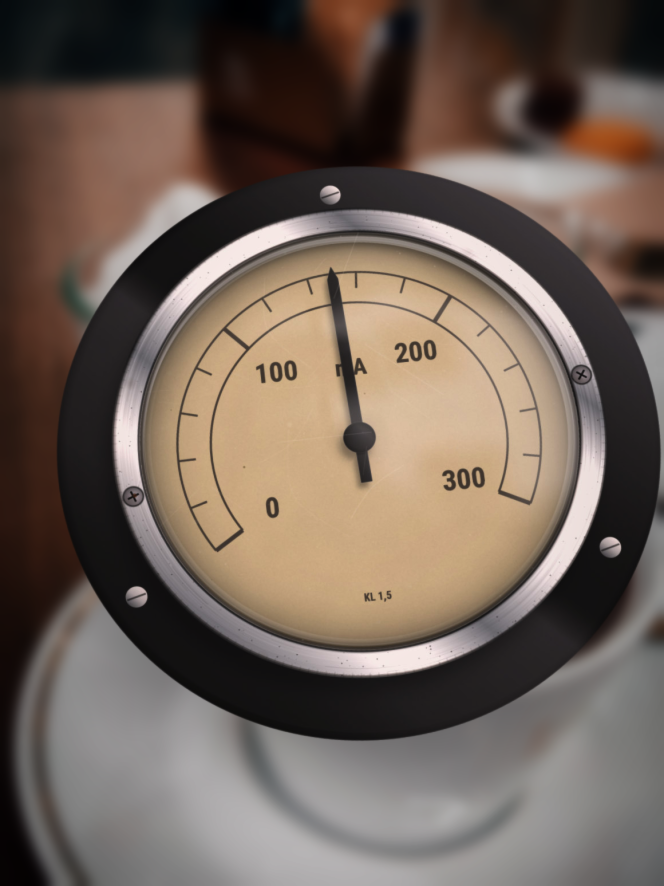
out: 150 mA
